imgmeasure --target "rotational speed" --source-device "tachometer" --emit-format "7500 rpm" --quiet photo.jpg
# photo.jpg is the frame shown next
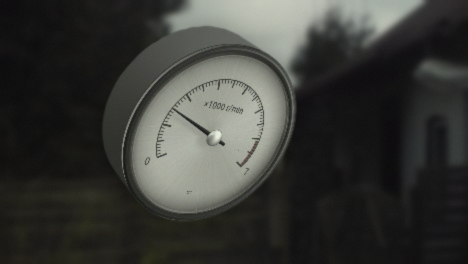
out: 1500 rpm
